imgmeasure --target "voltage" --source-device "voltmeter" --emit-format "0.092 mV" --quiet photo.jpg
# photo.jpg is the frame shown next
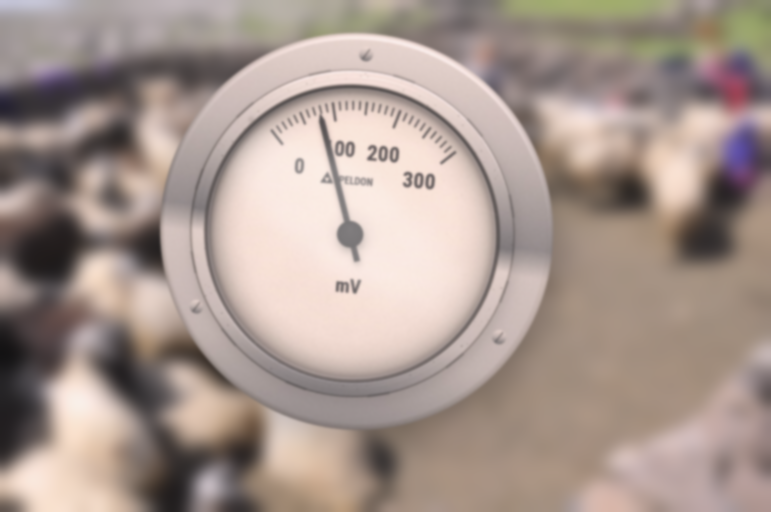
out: 80 mV
